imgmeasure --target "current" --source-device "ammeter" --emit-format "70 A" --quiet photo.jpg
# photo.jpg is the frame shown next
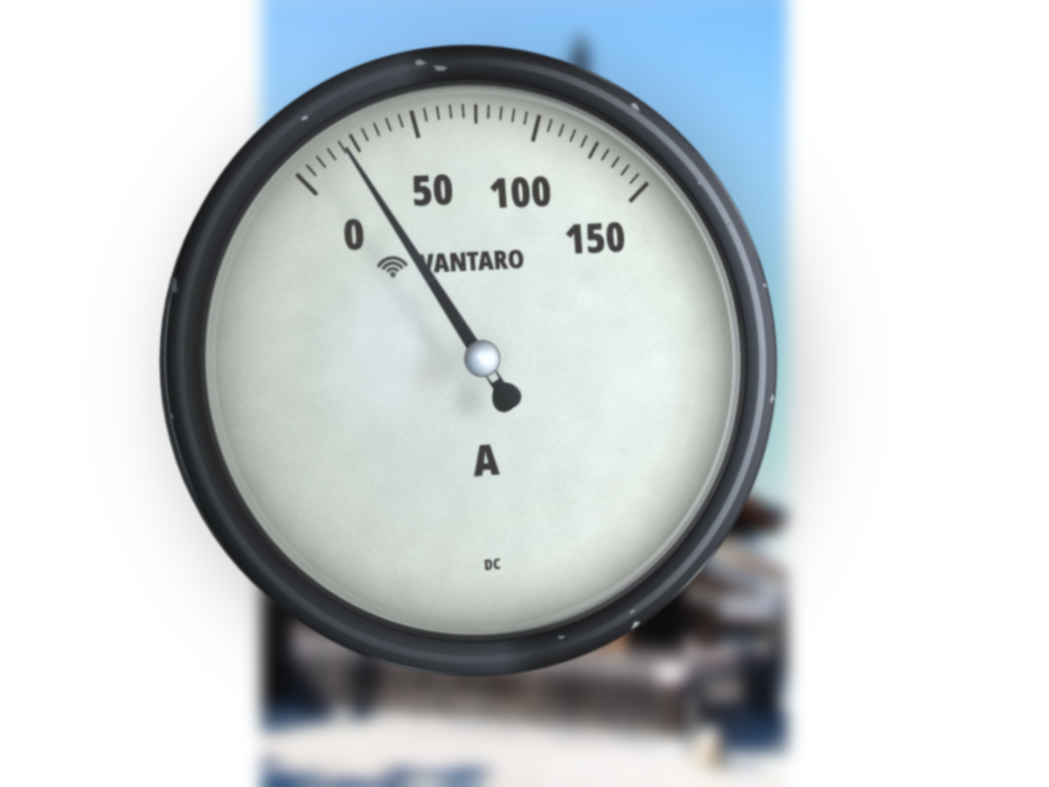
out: 20 A
